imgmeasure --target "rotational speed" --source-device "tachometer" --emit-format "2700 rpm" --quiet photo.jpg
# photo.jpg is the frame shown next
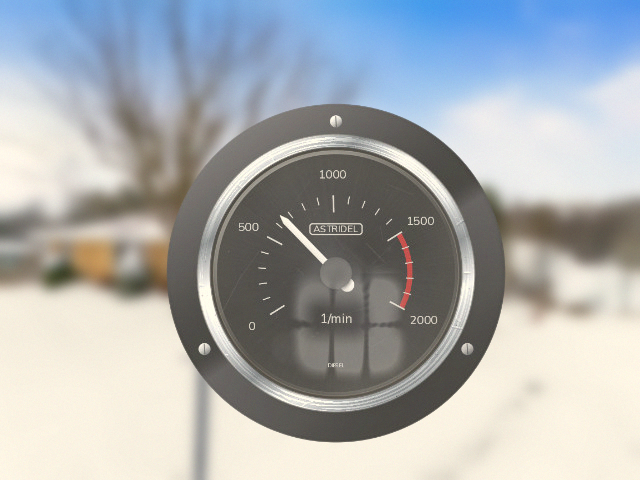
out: 650 rpm
